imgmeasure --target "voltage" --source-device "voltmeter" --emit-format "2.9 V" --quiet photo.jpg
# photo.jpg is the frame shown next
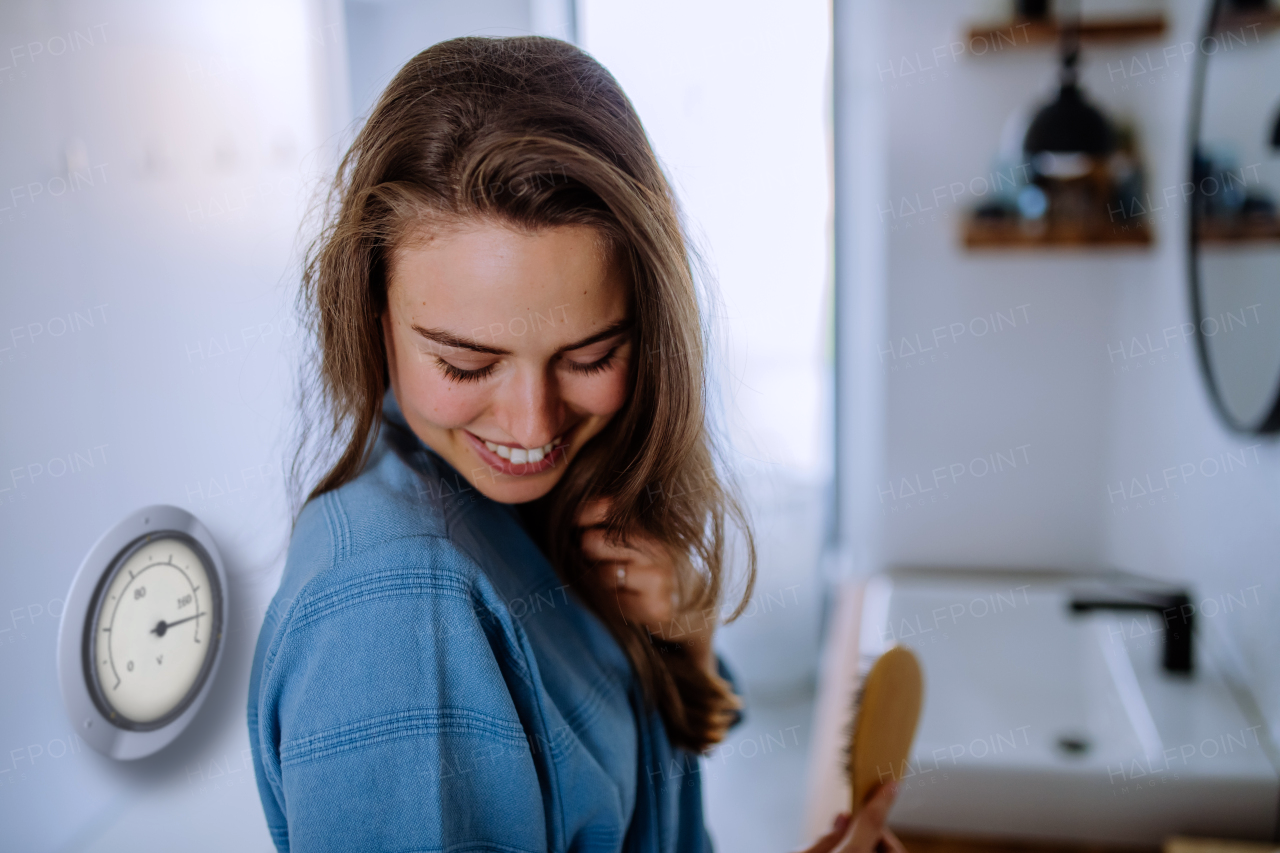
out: 180 V
